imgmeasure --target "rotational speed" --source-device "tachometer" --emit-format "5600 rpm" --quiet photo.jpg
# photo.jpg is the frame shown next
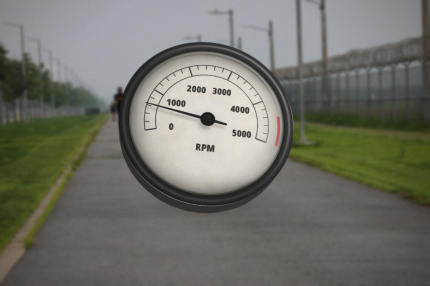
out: 600 rpm
